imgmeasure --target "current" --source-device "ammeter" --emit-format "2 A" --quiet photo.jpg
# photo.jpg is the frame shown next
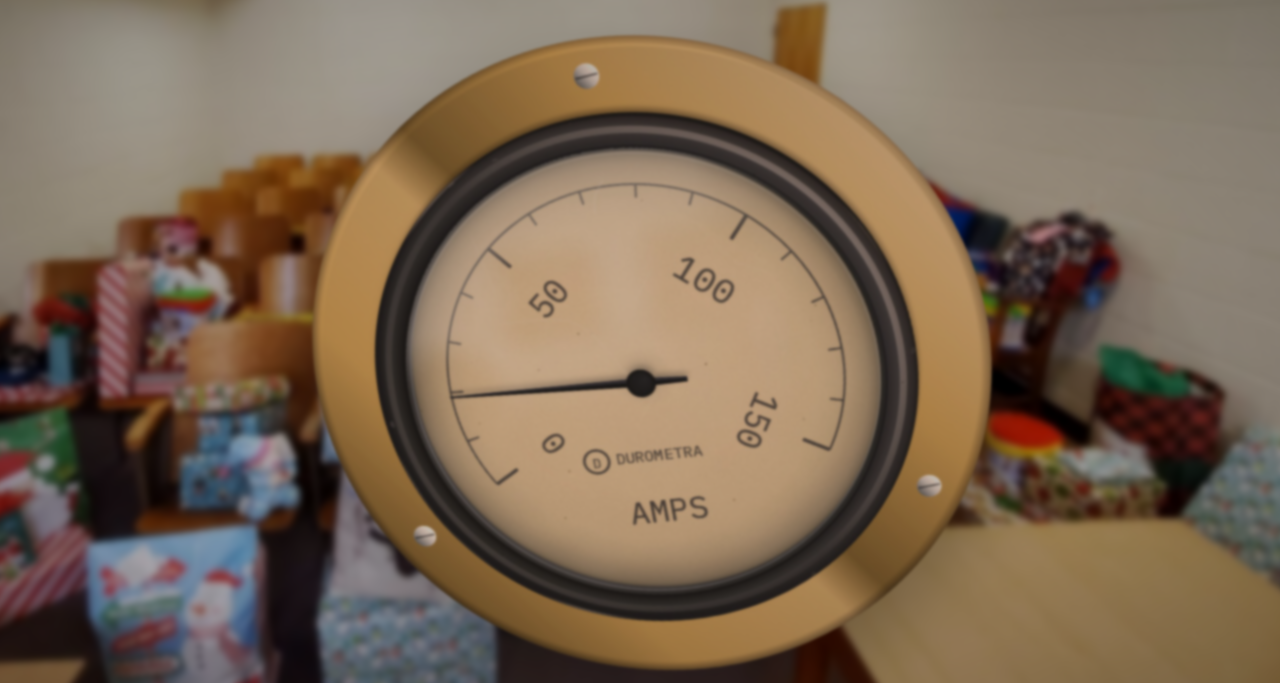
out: 20 A
